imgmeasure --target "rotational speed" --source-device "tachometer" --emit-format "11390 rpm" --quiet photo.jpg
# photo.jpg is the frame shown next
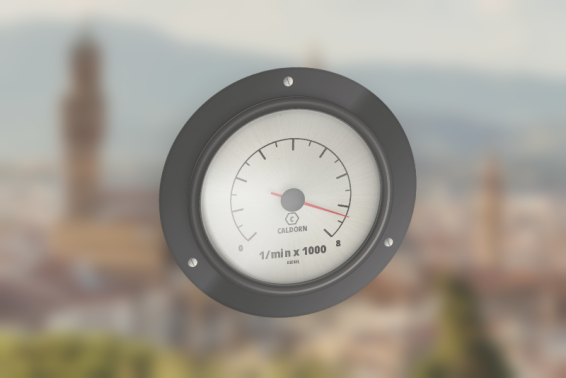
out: 7250 rpm
